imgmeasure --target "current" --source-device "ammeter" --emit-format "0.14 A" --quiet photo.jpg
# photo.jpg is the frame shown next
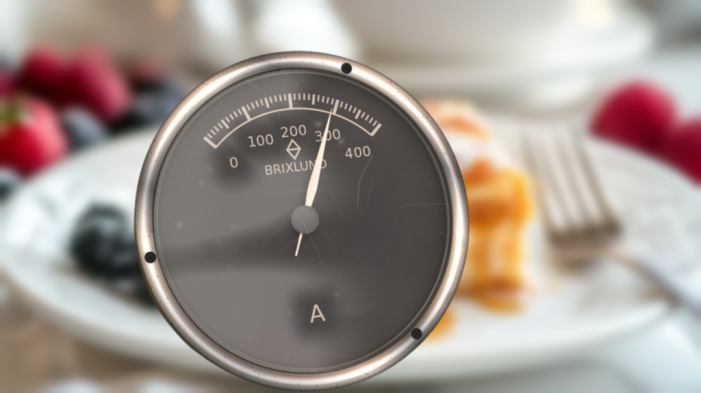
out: 290 A
